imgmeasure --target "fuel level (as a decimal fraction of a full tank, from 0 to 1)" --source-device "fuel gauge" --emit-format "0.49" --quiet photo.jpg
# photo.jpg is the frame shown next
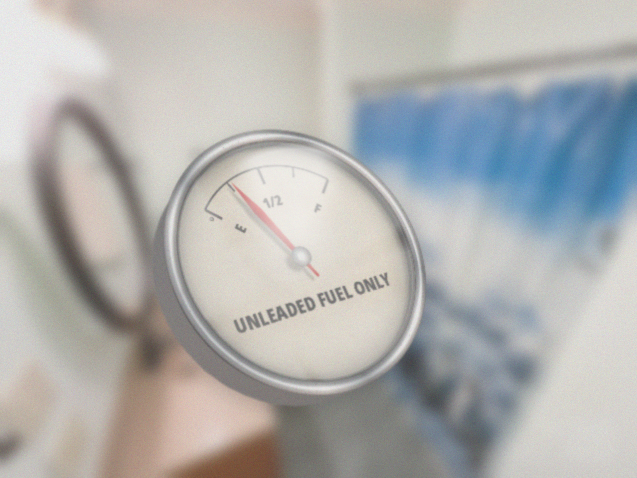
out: 0.25
